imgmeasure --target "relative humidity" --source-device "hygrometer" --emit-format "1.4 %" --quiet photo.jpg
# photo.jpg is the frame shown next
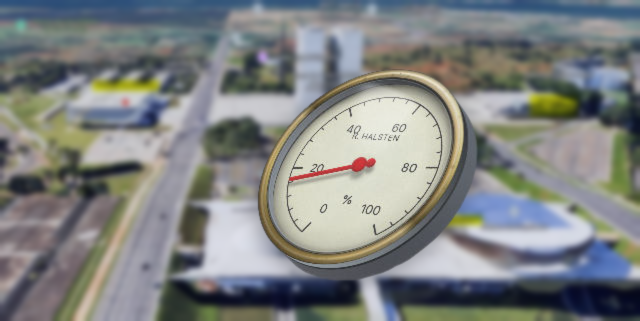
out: 16 %
